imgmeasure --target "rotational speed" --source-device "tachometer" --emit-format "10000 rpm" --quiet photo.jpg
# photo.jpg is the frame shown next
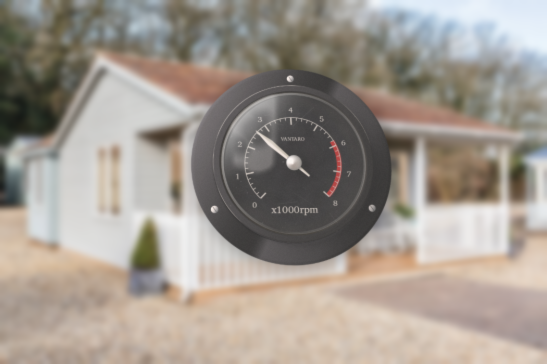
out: 2600 rpm
